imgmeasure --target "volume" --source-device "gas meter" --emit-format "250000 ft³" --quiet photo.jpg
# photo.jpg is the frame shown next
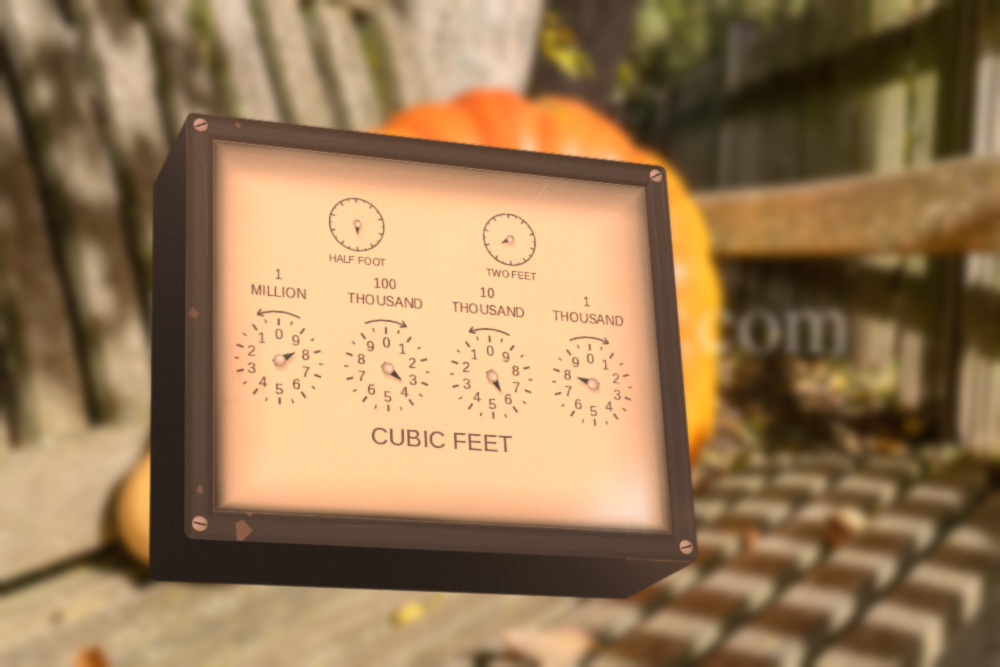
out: 835800 ft³
